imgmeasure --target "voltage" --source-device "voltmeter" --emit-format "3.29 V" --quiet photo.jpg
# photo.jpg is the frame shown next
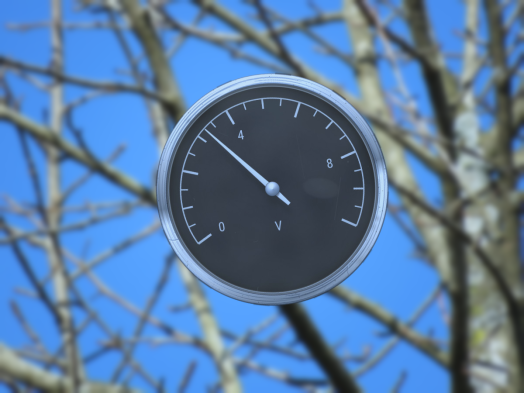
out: 3.25 V
